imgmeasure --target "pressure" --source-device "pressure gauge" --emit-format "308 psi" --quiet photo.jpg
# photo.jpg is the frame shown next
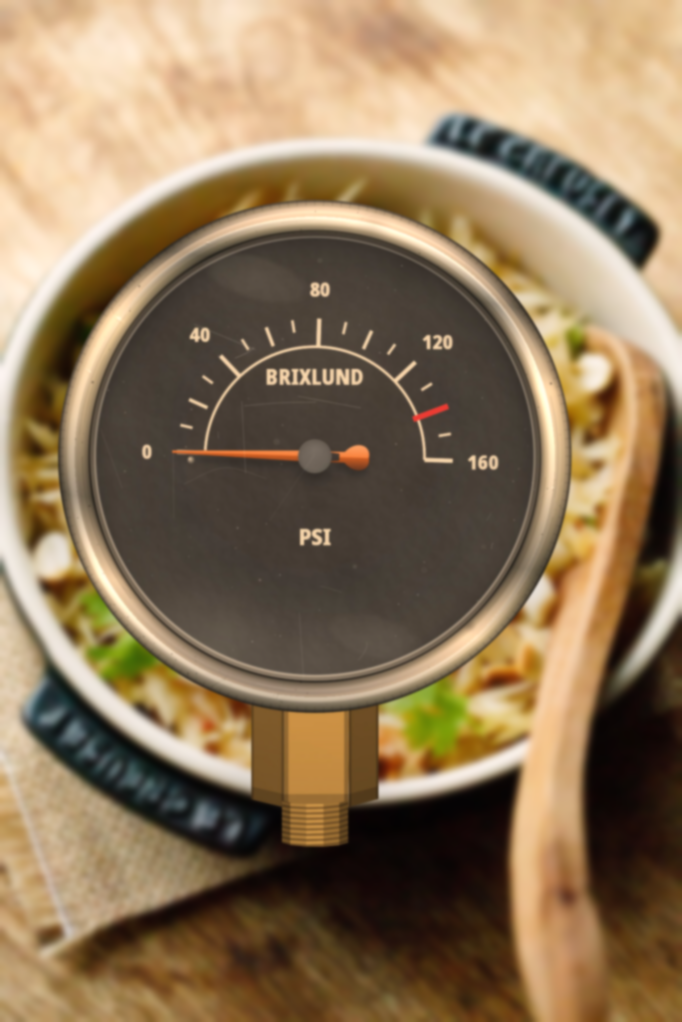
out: 0 psi
